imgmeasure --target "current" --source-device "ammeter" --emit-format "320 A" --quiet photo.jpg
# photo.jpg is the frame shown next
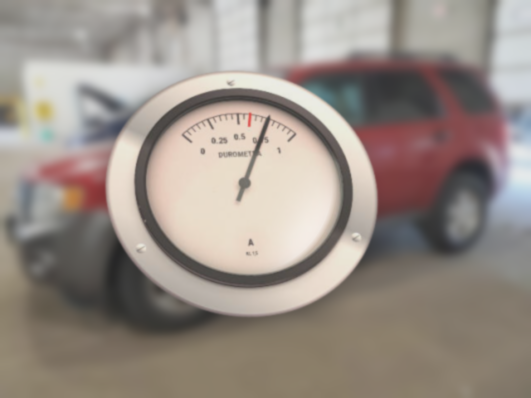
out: 0.75 A
